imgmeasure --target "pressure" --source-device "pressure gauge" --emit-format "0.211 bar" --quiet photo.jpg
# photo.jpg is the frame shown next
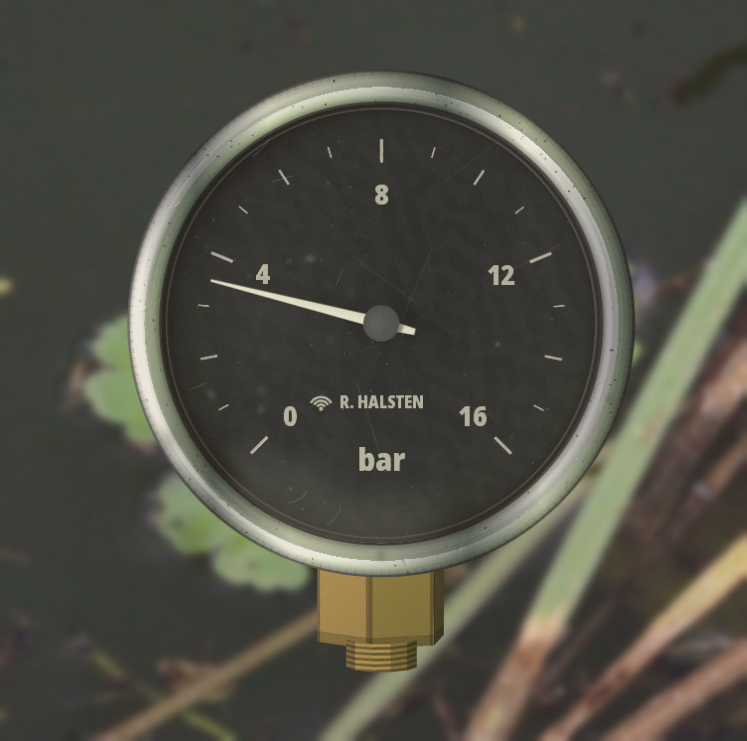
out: 3.5 bar
